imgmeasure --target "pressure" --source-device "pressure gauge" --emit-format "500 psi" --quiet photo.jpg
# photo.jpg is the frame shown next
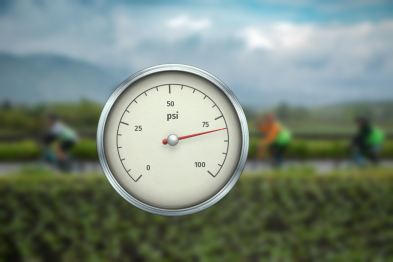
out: 80 psi
